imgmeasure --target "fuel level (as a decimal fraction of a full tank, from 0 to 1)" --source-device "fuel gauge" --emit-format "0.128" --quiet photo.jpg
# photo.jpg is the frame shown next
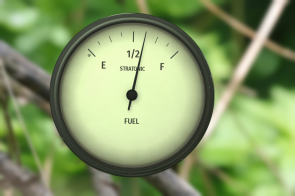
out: 0.625
